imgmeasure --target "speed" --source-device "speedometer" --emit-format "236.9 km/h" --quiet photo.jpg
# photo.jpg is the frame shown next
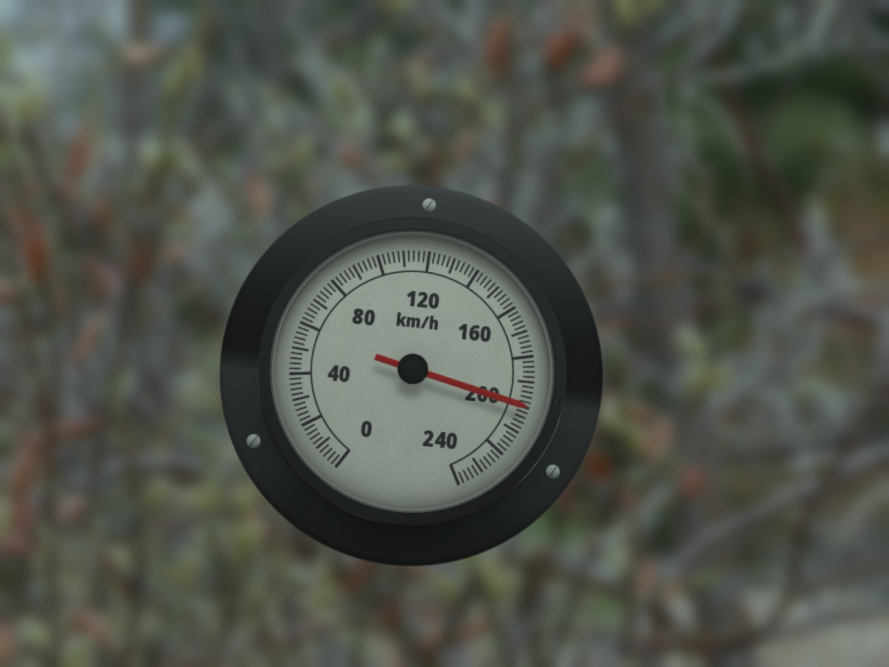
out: 200 km/h
